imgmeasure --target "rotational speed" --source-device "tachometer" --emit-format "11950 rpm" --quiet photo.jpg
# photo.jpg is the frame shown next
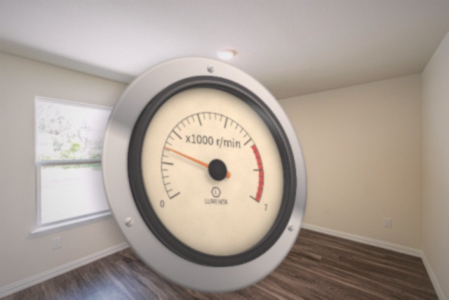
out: 1400 rpm
